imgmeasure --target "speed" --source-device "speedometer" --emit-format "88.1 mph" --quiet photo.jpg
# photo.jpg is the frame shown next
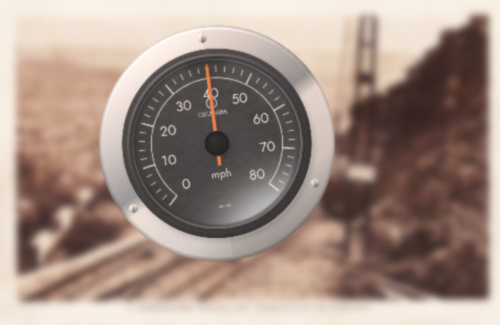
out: 40 mph
